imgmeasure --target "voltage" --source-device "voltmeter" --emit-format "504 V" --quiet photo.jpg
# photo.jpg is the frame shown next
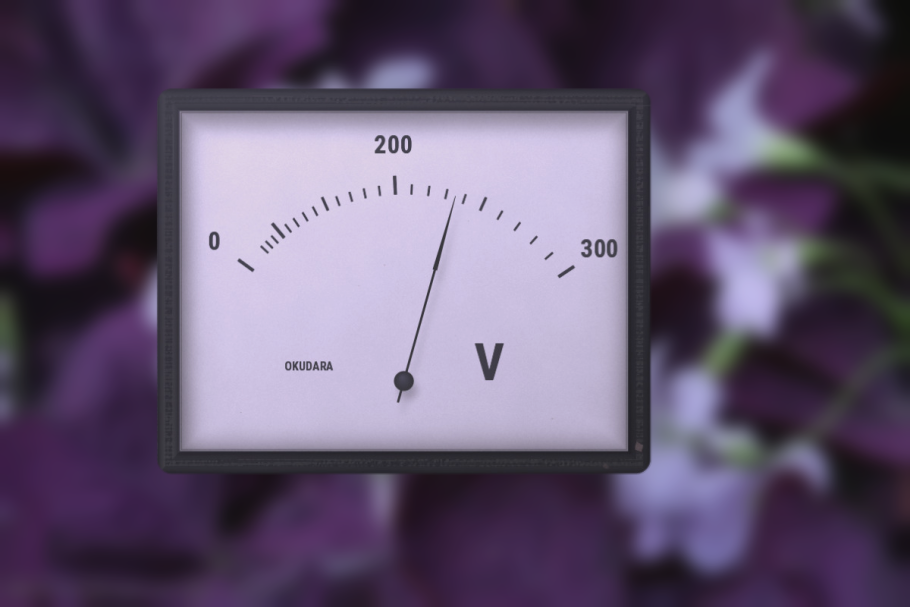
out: 235 V
